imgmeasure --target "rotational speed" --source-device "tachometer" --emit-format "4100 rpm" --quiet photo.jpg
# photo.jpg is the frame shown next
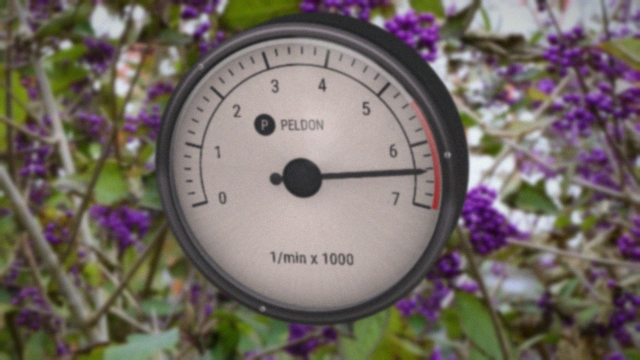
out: 6400 rpm
